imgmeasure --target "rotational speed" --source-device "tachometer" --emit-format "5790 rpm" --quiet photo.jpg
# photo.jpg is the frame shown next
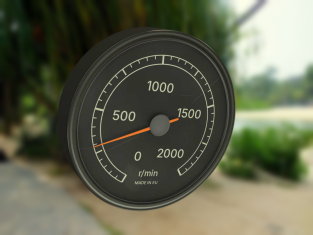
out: 300 rpm
